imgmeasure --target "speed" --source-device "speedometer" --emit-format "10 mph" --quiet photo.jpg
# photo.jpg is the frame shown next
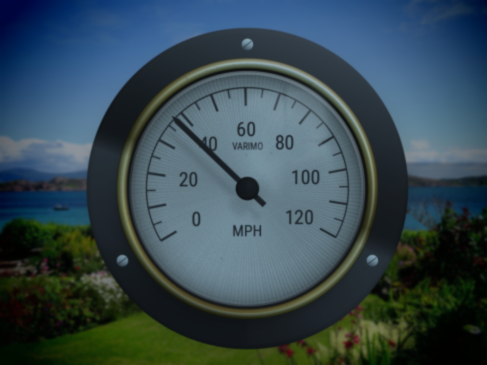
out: 37.5 mph
